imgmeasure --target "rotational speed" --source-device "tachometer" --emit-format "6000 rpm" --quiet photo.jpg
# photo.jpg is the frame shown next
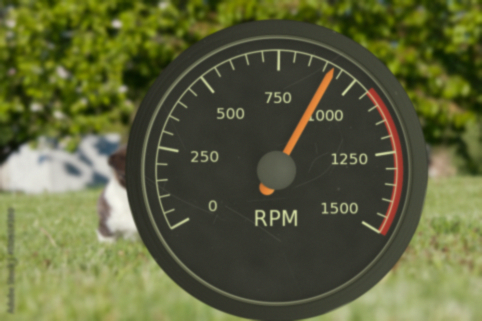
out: 925 rpm
